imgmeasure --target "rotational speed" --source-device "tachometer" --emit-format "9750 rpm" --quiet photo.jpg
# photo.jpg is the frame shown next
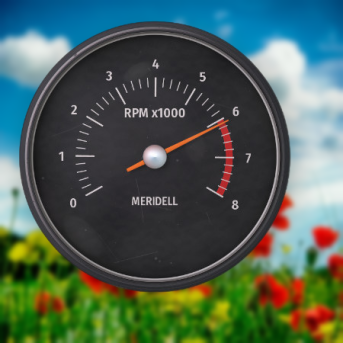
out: 6100 rpm
